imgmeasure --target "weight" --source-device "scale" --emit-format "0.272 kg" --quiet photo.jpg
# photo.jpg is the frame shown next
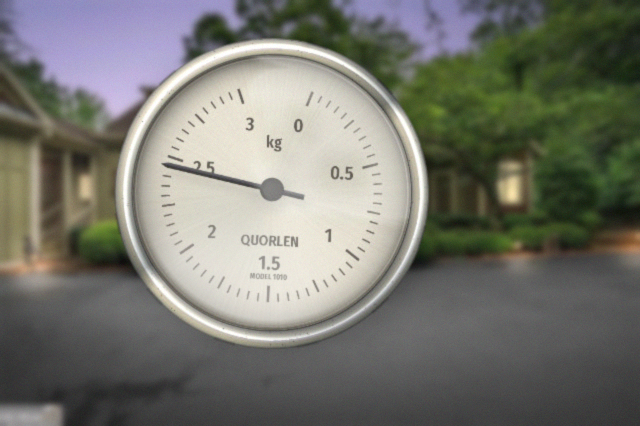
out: 2.45 kg
